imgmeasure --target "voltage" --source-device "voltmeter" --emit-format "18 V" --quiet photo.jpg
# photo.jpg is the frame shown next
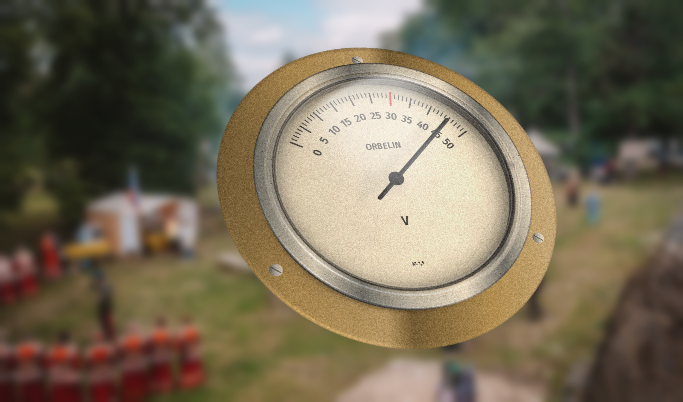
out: 45 V
